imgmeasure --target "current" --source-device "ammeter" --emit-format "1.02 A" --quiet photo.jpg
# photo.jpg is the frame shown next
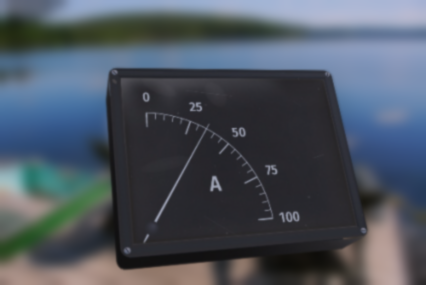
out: 35 A
